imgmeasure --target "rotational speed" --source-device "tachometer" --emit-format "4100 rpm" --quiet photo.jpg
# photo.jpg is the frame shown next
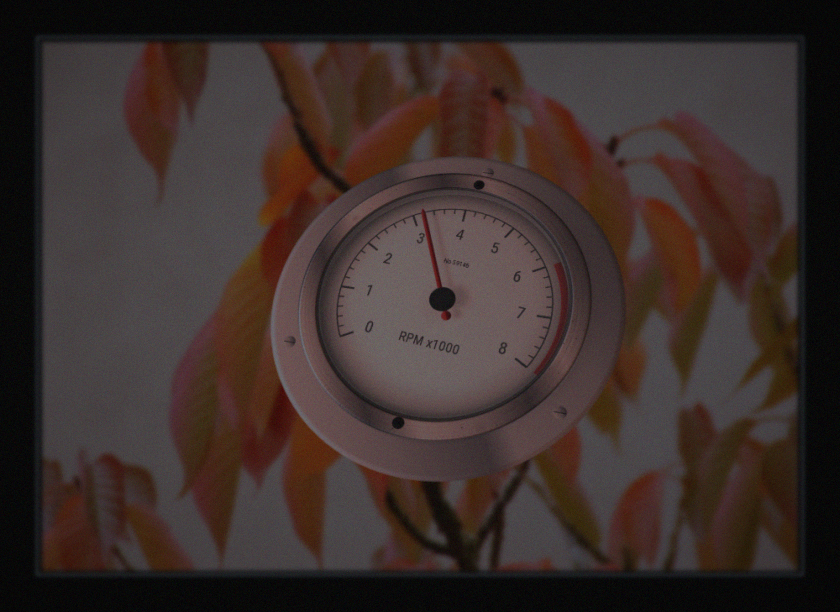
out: 3200 rpm
